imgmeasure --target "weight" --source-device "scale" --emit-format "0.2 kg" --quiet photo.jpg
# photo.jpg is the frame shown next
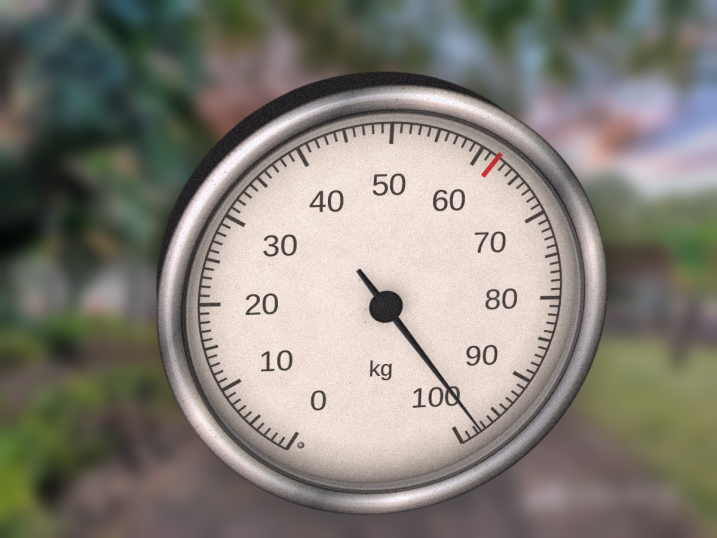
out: 97.5 kg
